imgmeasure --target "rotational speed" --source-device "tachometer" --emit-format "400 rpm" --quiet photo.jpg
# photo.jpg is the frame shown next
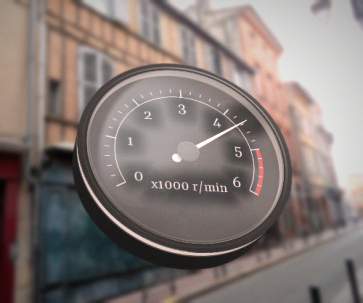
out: 4400 rpm
